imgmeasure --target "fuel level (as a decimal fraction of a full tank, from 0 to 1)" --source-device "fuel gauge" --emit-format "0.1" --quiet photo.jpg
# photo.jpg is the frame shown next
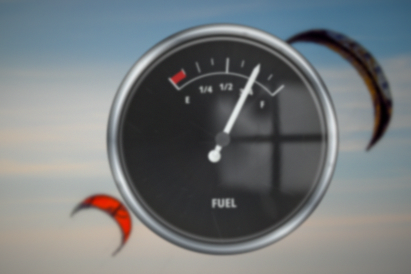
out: 0.75
